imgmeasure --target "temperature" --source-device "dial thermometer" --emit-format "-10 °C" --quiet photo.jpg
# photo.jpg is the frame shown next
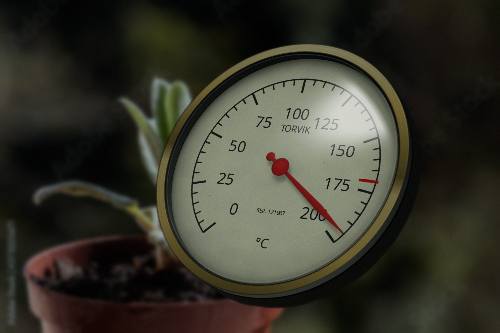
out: 195 °C
